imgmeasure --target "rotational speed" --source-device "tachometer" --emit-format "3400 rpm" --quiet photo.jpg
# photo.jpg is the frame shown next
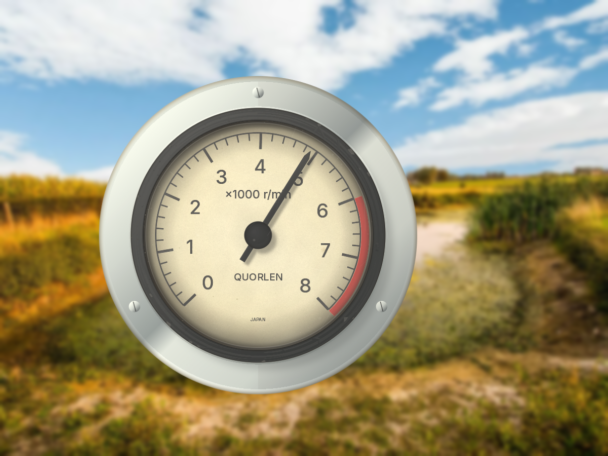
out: 4900 rpm
